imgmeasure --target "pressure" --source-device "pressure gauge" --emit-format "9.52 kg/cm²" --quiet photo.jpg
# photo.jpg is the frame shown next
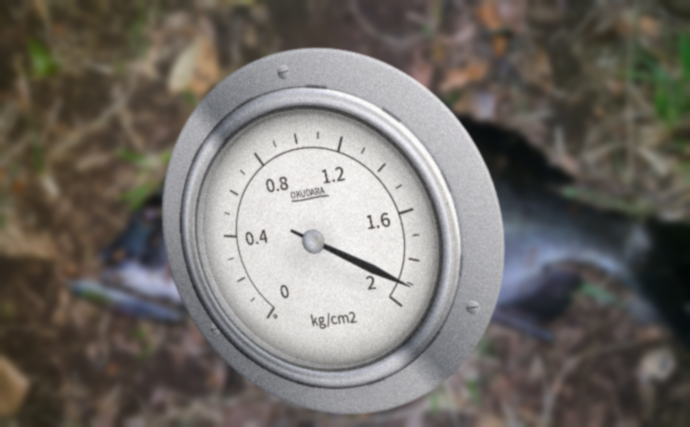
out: 1.9 kg/cm²
